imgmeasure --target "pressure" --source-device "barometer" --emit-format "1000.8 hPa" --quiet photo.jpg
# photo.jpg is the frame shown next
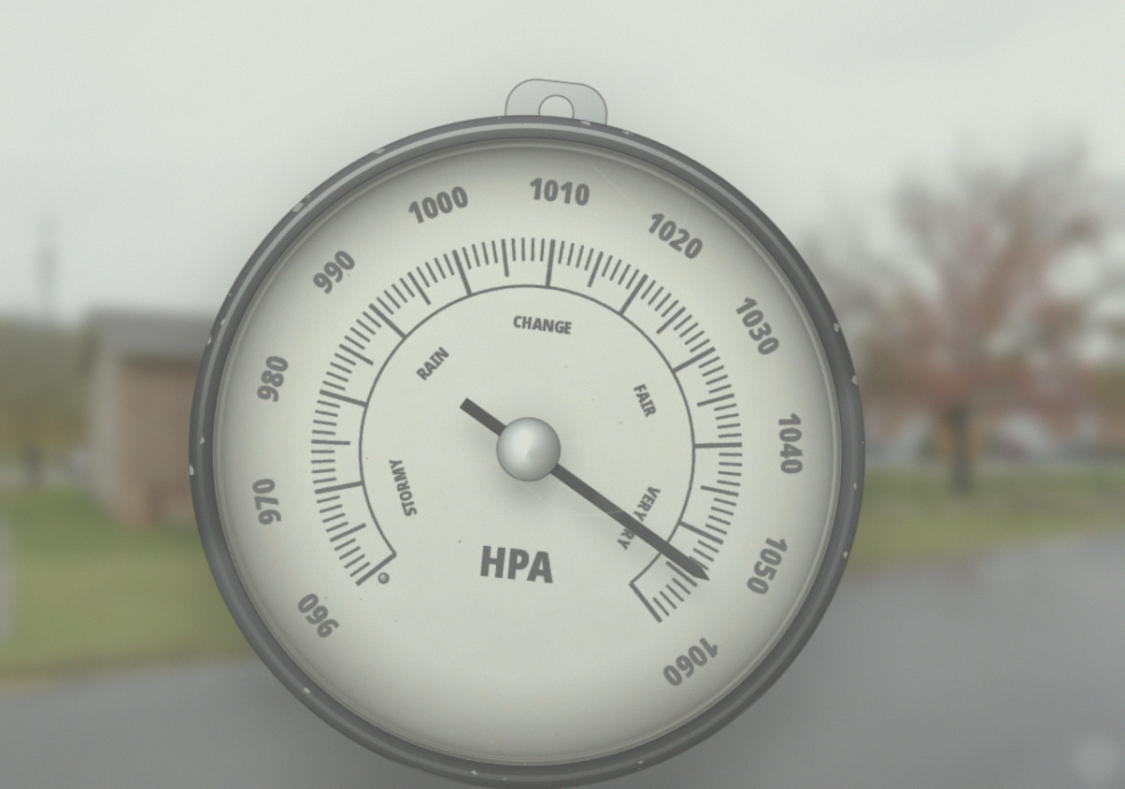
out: 1054 hPa
